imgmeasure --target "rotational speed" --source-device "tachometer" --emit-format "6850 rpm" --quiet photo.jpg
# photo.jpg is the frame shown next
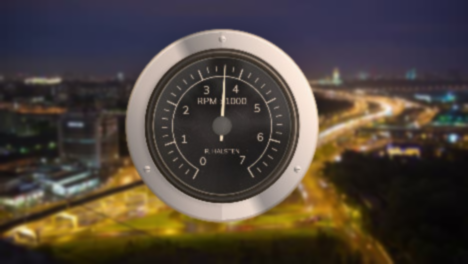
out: 3600 rpm
